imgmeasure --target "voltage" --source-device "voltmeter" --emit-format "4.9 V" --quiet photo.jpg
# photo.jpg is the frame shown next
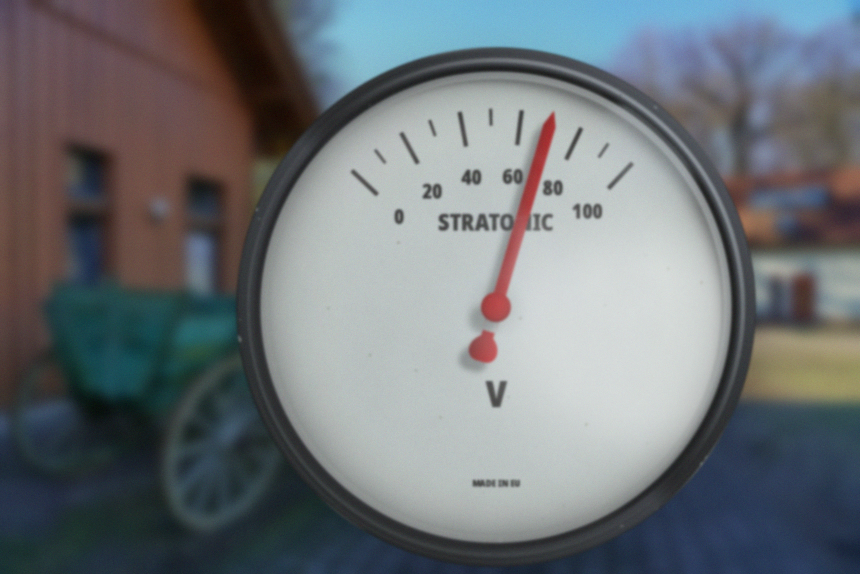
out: 70 V
